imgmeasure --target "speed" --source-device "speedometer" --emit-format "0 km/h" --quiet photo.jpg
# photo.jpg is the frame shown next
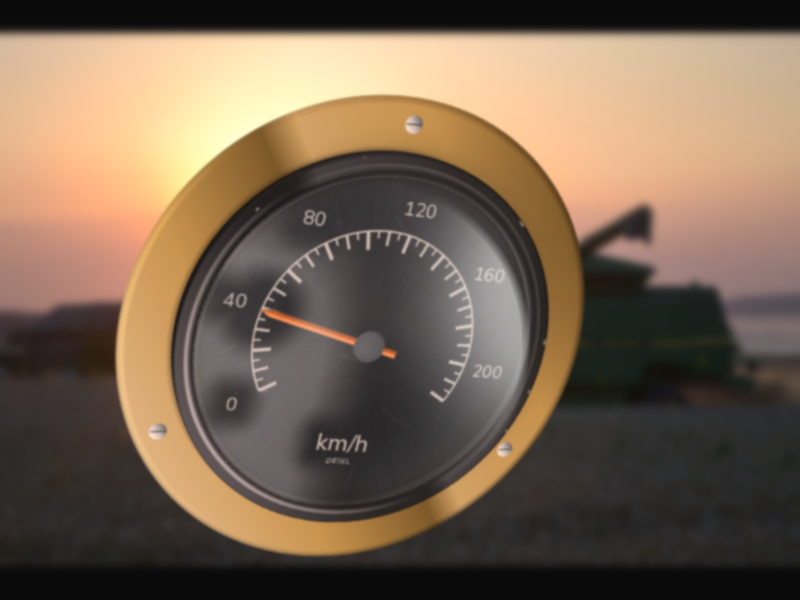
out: 40 km/h
